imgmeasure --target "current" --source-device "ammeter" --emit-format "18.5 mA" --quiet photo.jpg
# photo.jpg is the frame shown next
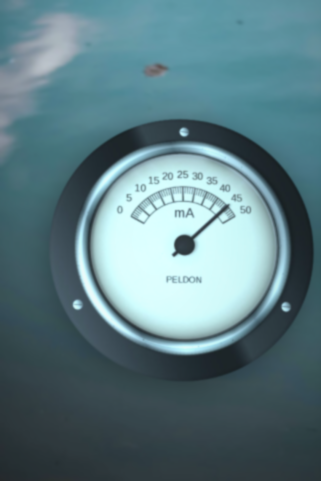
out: 45 mA
